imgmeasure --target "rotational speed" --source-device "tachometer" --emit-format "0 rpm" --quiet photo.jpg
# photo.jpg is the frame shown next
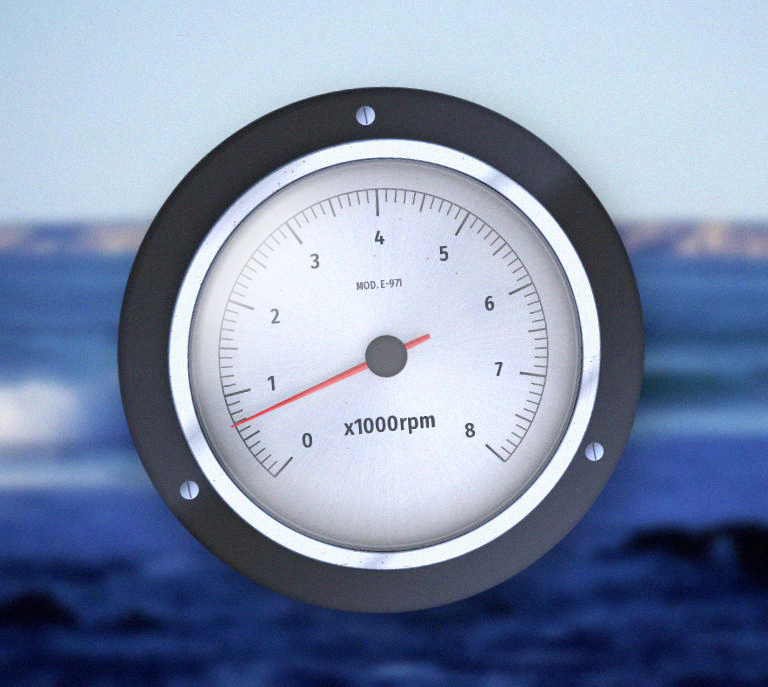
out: 700 rpm
